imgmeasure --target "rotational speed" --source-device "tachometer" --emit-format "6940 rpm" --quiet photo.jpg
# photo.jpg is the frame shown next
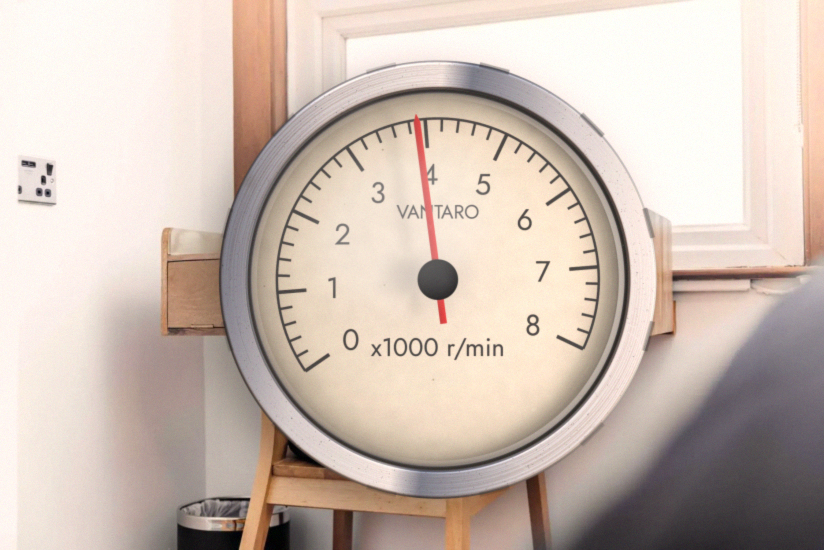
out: 3900 rpm
